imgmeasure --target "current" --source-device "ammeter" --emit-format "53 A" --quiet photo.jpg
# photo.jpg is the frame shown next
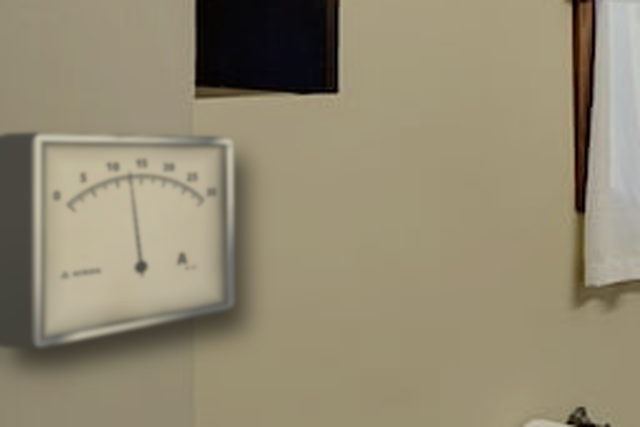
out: 12.5 A
